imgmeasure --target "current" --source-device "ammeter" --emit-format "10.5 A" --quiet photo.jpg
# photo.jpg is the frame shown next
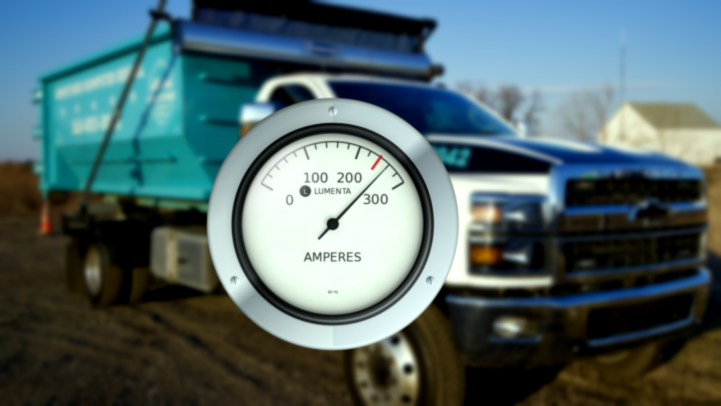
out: 260 A
